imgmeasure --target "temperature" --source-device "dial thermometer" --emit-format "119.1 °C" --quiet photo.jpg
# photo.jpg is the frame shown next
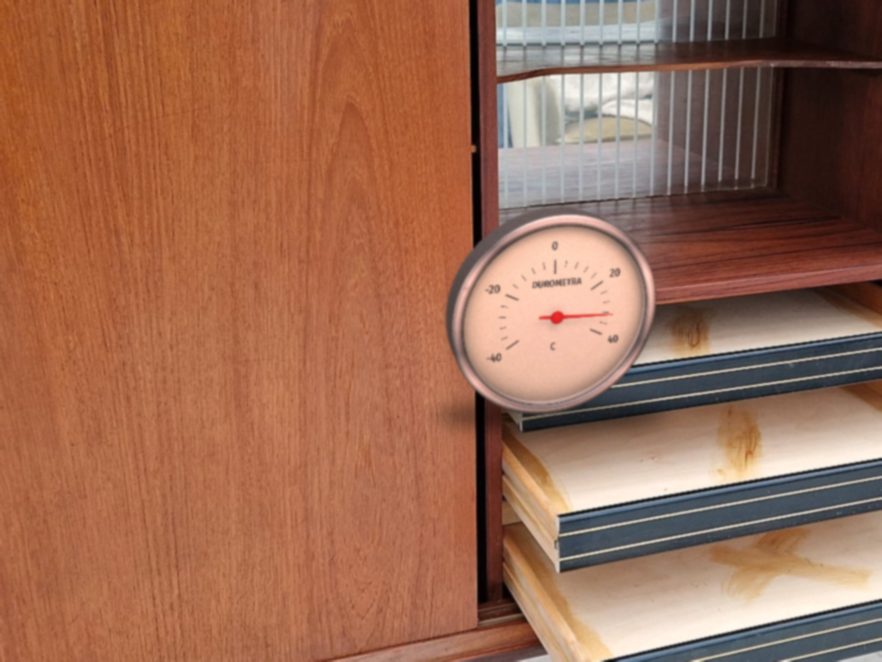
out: 32 °C
